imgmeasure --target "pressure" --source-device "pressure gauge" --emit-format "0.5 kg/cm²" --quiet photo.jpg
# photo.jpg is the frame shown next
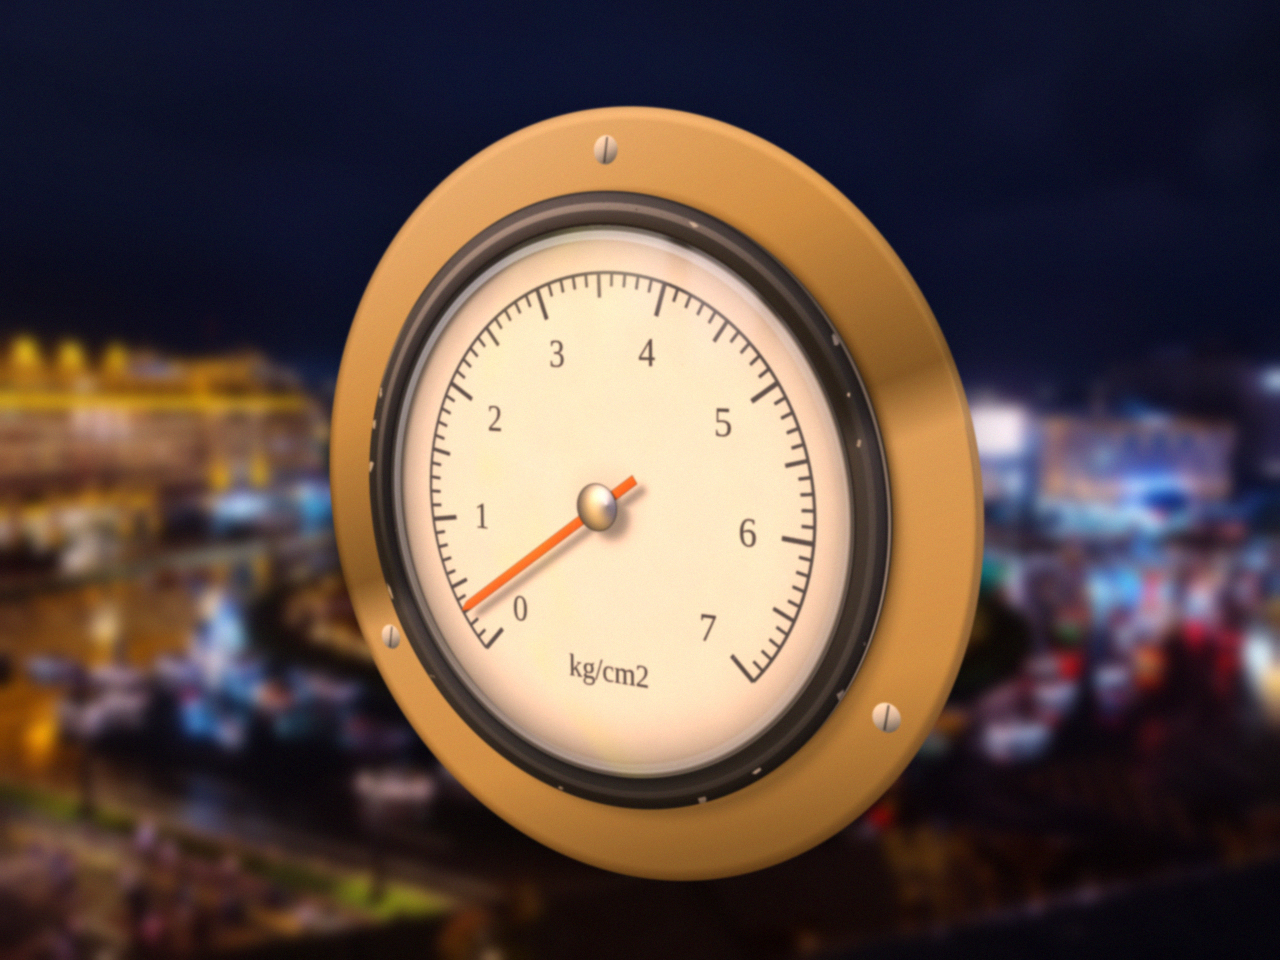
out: 0.3 kg/cm²
